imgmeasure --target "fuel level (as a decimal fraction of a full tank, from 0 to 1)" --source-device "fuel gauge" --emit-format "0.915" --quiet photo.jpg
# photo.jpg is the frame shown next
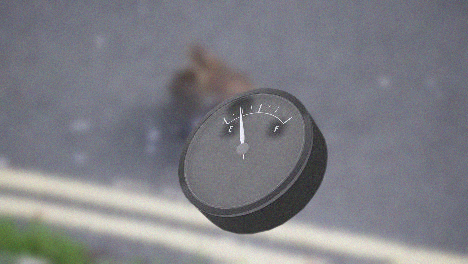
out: 0.25
